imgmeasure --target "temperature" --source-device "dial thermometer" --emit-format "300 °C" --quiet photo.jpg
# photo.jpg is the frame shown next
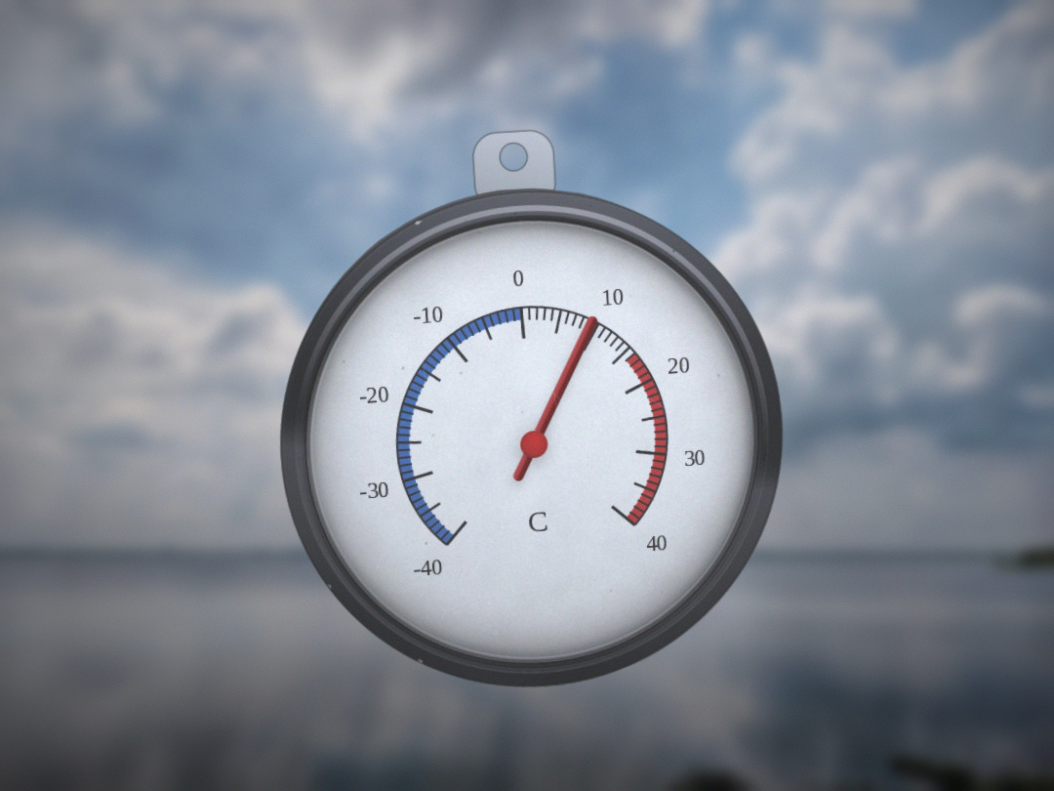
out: 9 °C
